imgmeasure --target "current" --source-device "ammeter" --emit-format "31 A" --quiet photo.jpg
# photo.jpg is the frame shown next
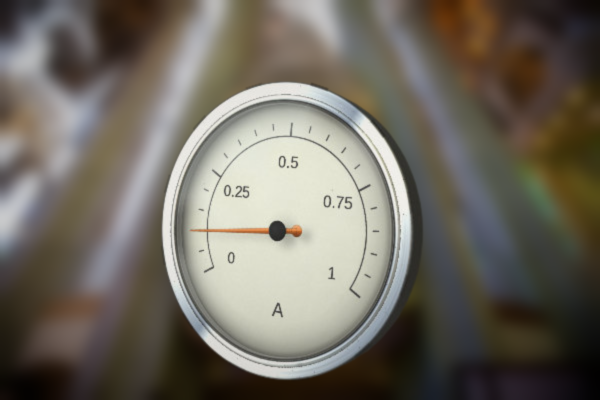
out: 0.1 A
